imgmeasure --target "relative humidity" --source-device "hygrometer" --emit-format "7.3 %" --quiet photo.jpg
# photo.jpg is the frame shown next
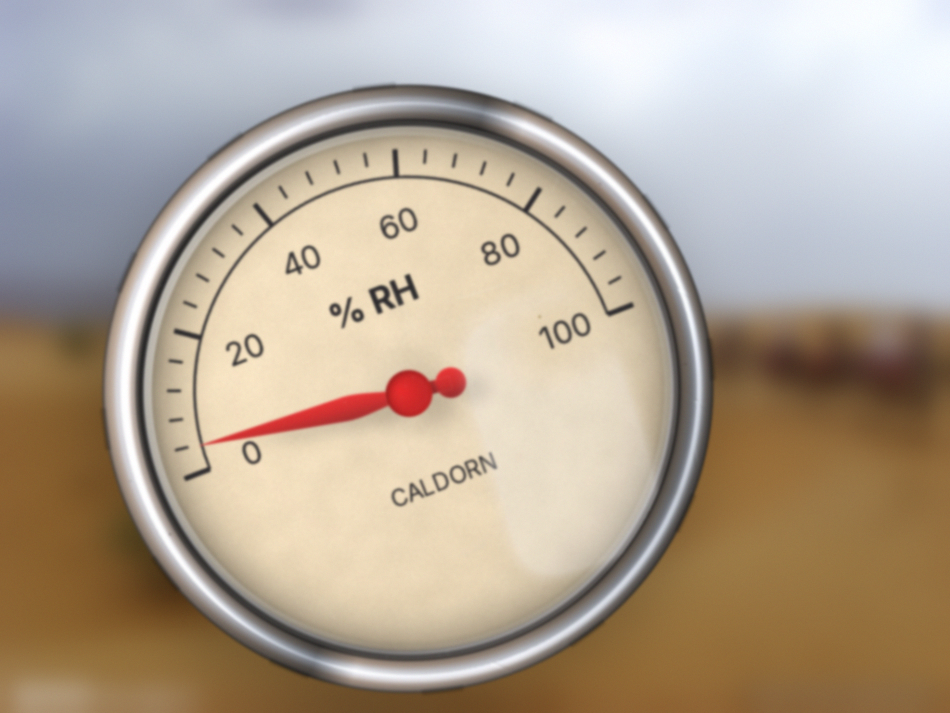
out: 4 %
